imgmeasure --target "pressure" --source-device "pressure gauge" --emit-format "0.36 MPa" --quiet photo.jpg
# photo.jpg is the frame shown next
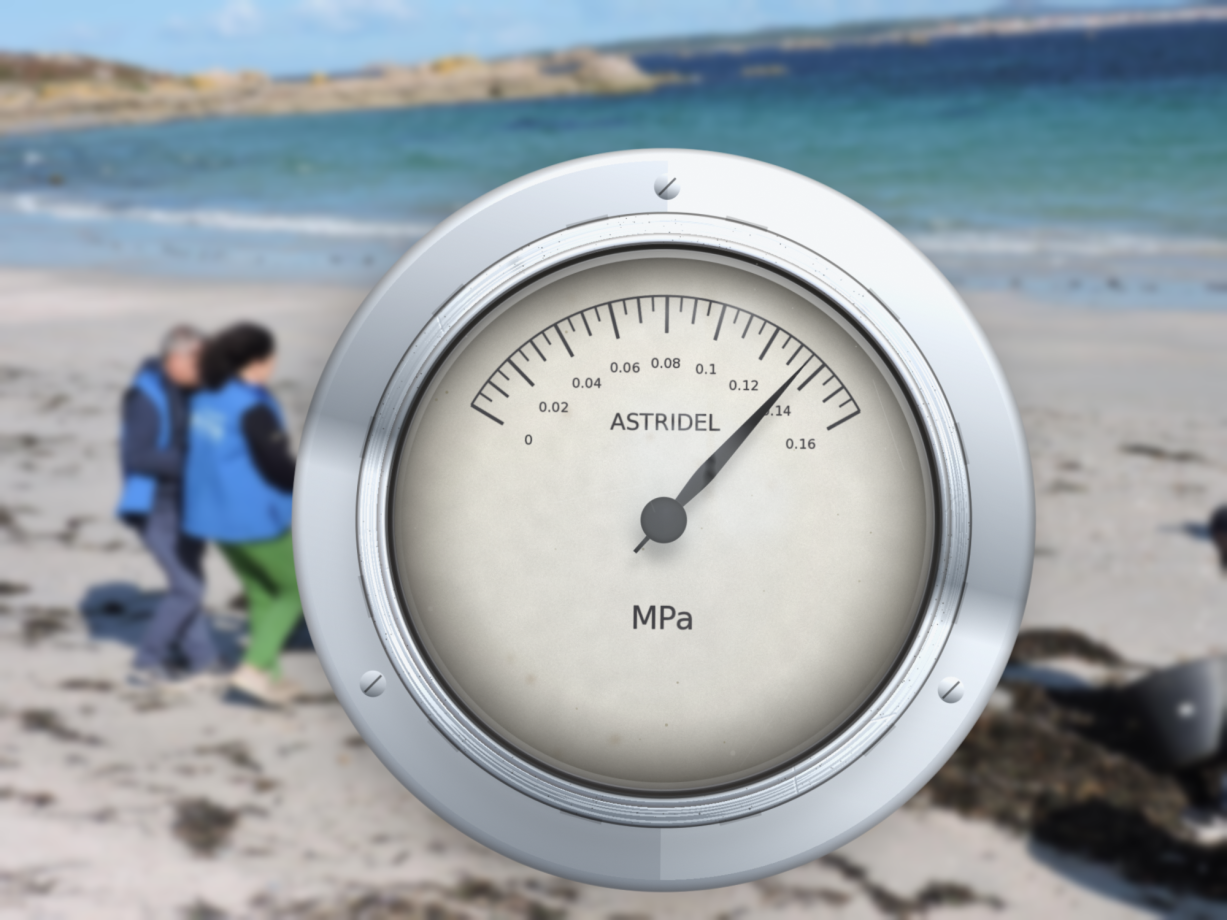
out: 0.135 MPa
